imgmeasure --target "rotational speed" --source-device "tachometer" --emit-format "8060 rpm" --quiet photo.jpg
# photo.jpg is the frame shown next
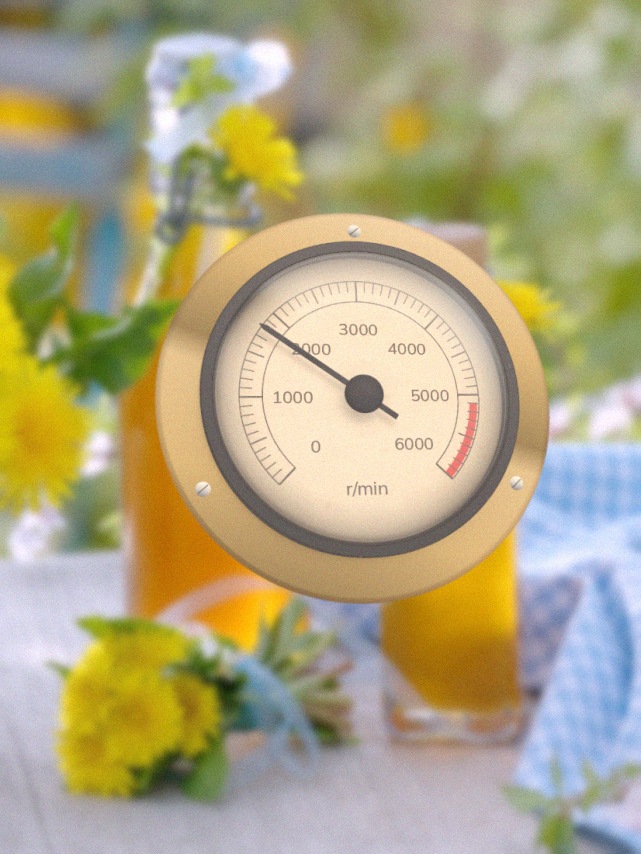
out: 1800 rpm
